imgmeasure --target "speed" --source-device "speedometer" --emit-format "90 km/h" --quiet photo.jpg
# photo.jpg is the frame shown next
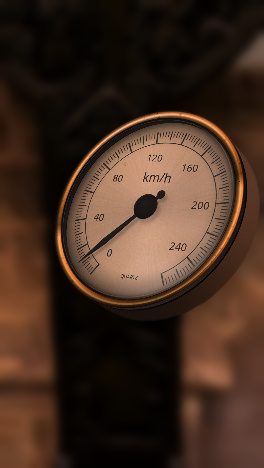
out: 10 km/h
